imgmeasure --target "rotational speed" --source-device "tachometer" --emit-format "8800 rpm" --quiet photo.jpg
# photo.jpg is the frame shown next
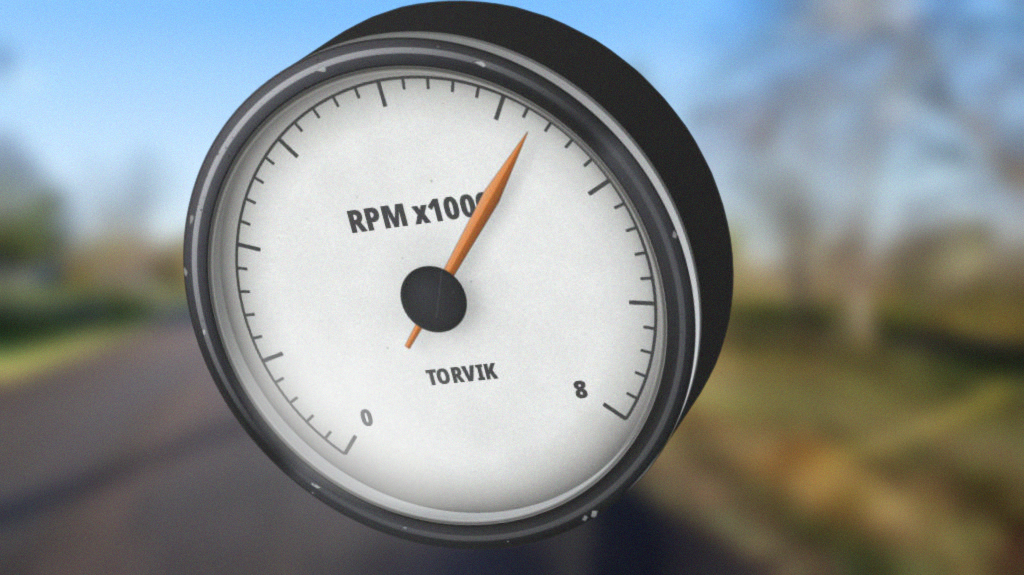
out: 5300 rpm
